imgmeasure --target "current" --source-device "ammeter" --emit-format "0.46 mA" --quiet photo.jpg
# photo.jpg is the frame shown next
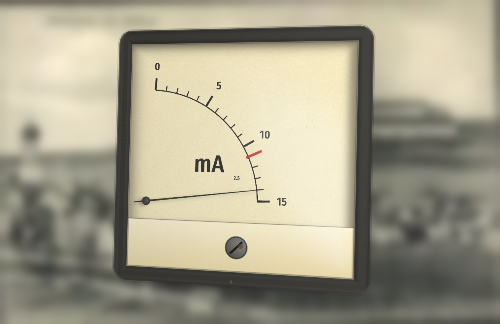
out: 14 mA
